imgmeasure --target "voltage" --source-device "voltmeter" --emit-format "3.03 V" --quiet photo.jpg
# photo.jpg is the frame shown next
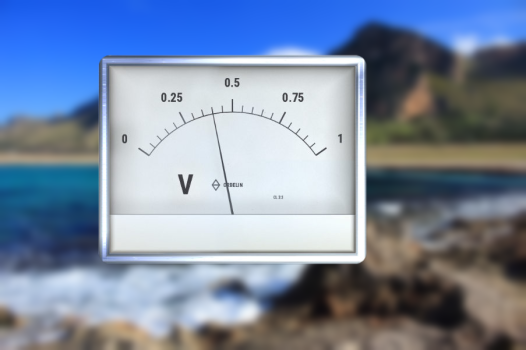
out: 0.4 V
